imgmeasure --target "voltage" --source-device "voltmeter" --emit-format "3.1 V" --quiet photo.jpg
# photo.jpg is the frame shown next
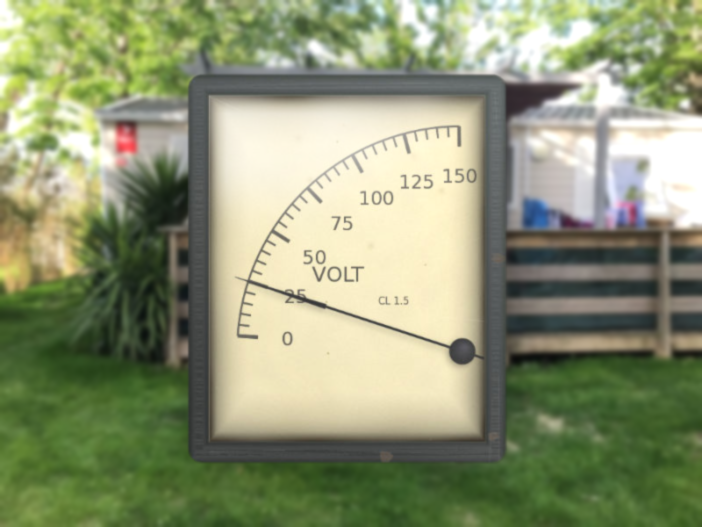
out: 25 V
